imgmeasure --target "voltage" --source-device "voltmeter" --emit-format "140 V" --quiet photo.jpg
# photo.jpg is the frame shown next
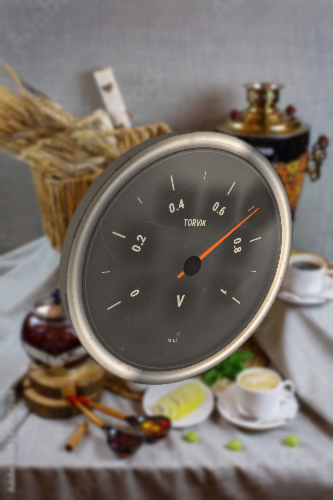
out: 0.7 V
